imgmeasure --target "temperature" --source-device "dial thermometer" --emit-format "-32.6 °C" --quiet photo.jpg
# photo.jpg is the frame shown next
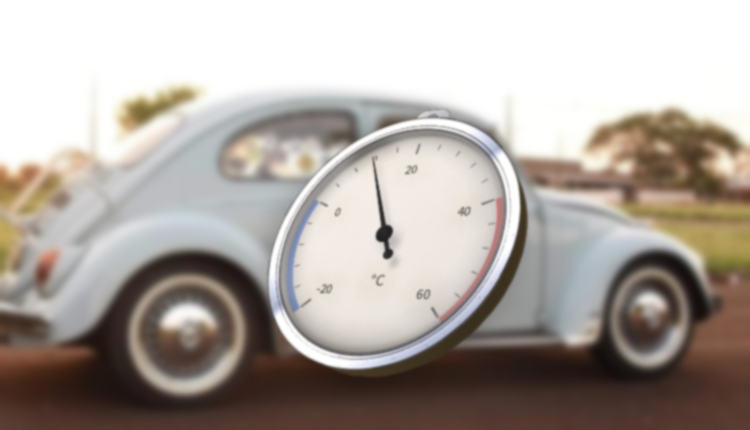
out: 12 °C
